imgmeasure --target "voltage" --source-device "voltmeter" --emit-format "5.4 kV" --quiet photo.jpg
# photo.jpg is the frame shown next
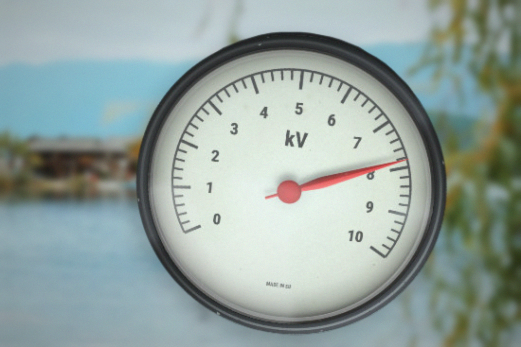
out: 7.8 kV
